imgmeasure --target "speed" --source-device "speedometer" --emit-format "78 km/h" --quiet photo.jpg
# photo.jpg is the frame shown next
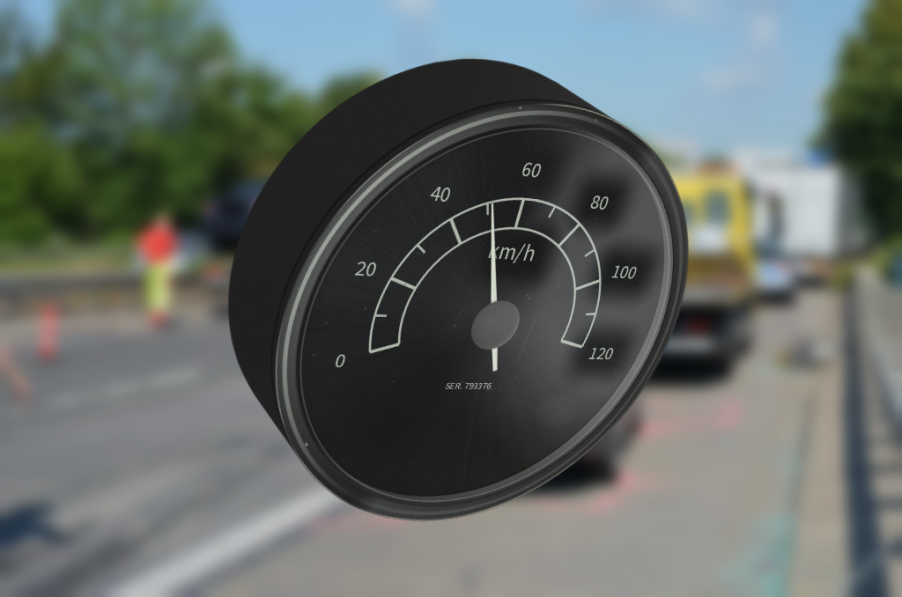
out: 50 km/h
